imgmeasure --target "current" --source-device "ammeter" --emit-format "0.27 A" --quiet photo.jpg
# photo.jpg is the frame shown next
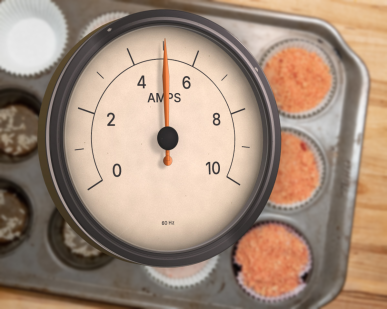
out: 5 A
